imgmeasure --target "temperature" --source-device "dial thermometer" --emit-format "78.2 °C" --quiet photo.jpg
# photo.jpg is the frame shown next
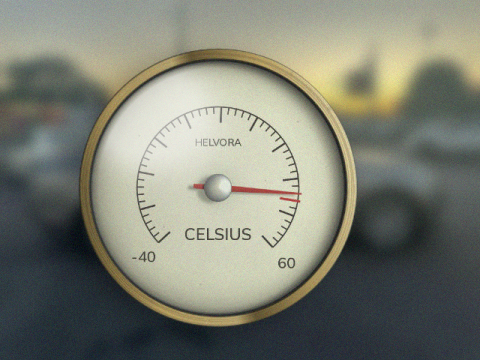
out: 44 °C
